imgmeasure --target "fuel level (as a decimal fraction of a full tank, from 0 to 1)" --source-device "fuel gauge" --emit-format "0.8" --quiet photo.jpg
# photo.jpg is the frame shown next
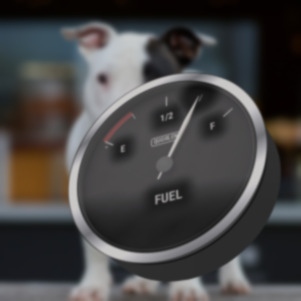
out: 0.75
